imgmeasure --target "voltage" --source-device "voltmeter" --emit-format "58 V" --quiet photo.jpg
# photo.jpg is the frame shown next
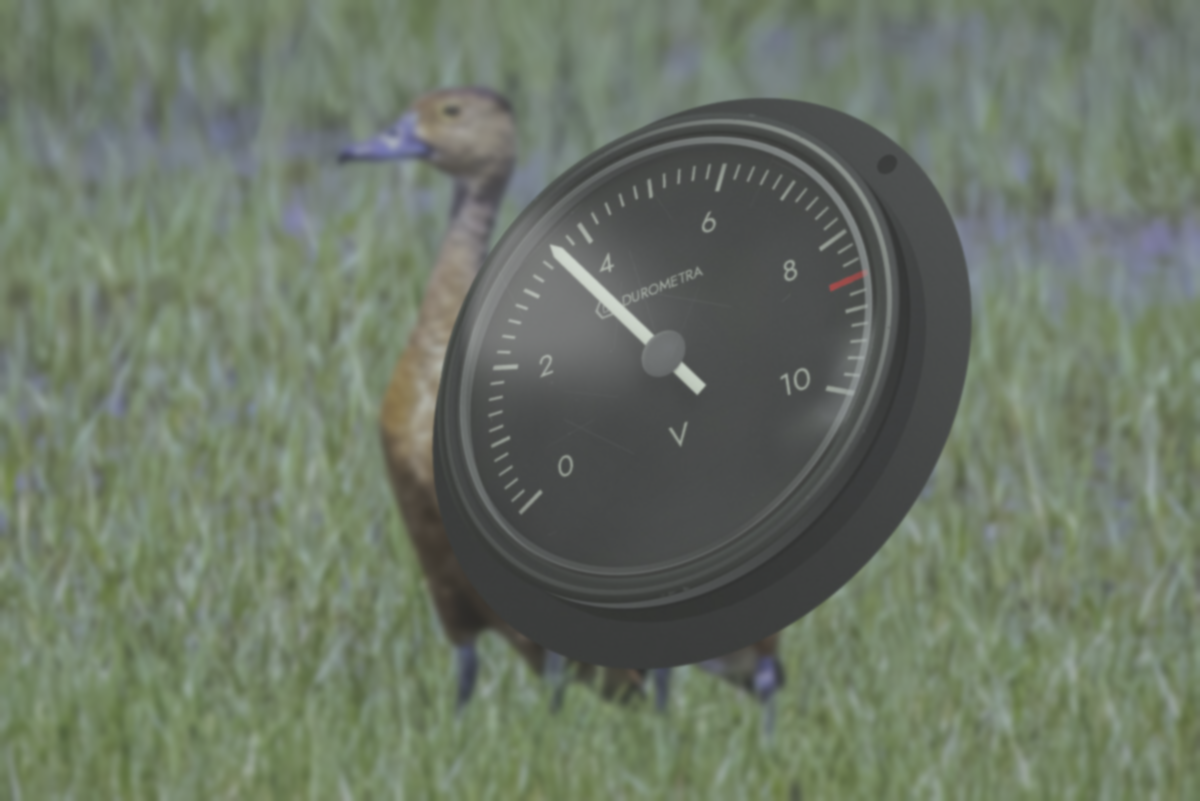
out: 3.6 V
